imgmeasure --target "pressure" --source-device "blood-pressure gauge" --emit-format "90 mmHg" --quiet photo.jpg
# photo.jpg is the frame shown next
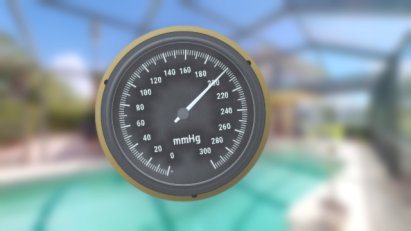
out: 200 mmHg
